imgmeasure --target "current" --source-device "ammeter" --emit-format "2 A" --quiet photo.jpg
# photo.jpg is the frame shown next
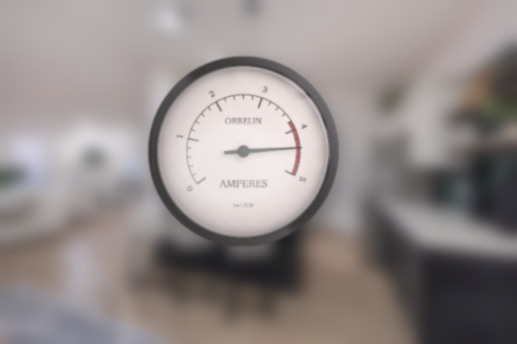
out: 4.4 A
